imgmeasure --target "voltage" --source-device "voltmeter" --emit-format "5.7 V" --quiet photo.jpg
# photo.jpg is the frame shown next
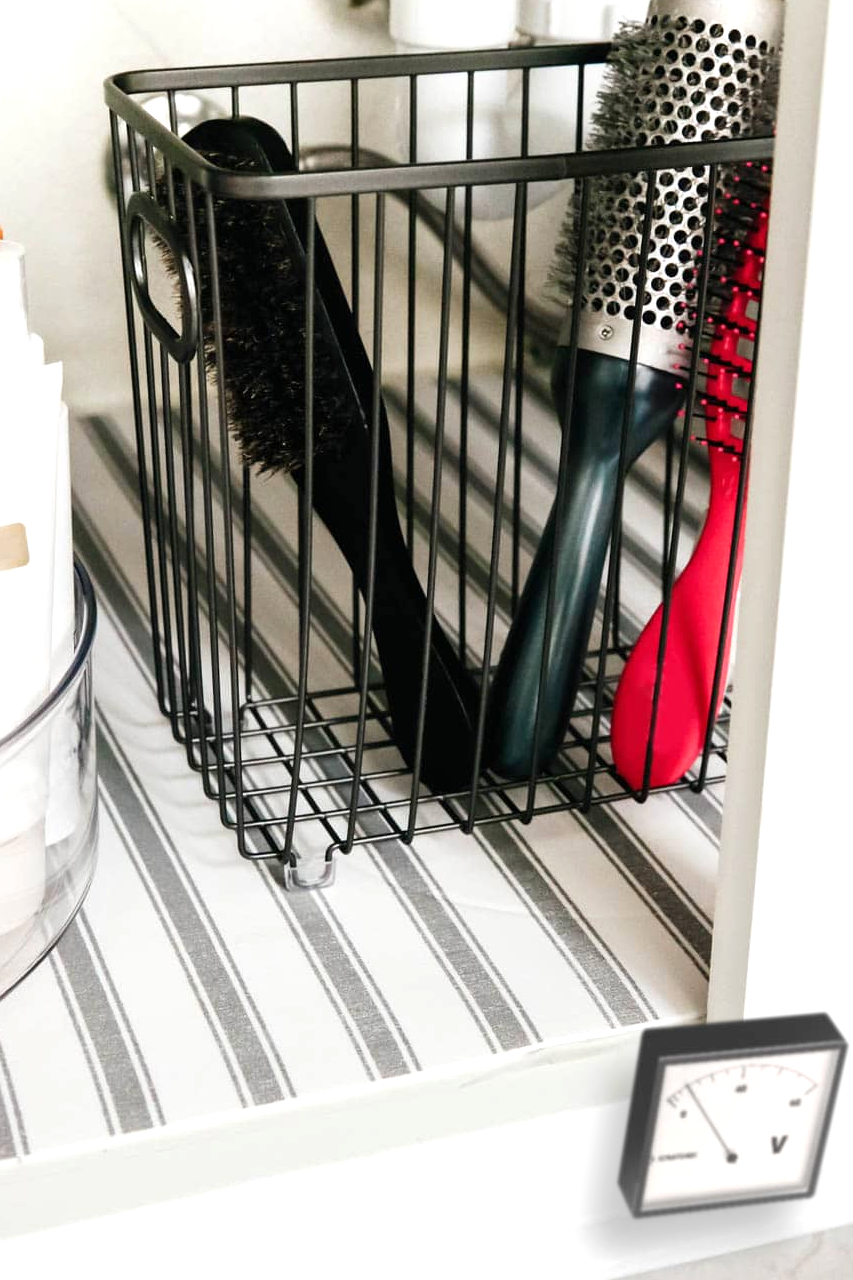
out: 20 V
